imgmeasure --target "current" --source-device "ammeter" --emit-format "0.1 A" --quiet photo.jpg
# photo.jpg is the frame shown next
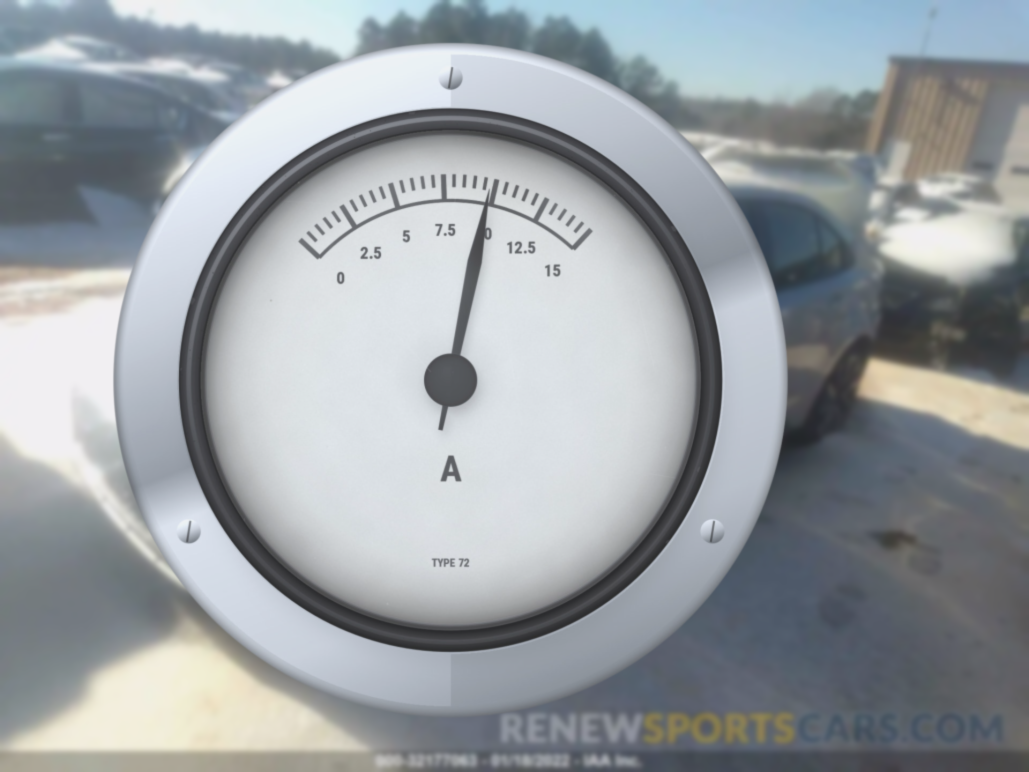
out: 9.75 A
